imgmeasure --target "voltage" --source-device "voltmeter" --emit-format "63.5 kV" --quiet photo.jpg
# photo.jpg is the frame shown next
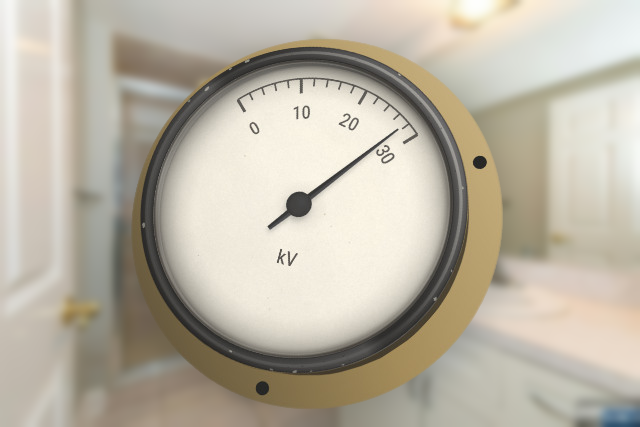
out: 28 kV
